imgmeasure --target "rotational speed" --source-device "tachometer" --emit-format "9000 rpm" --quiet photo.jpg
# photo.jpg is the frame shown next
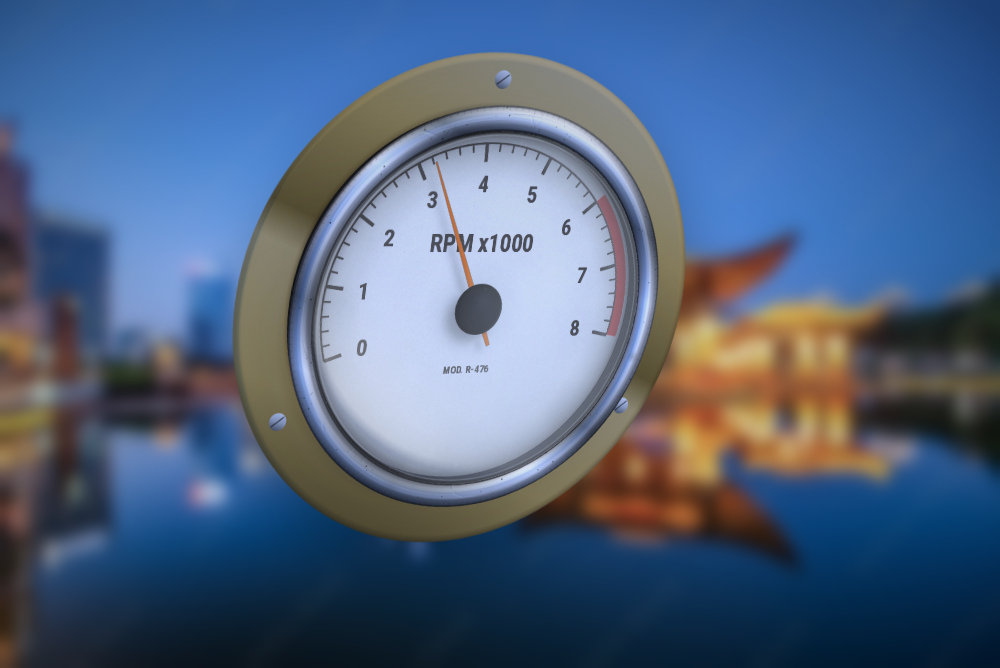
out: 3200 rpm
